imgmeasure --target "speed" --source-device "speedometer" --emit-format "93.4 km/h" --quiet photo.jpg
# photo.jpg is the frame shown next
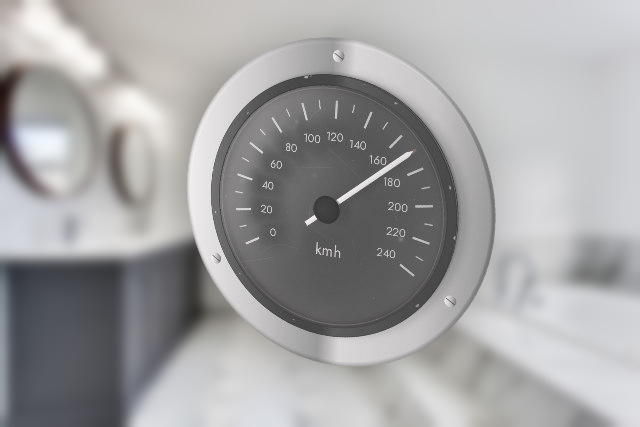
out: 170 km/h
